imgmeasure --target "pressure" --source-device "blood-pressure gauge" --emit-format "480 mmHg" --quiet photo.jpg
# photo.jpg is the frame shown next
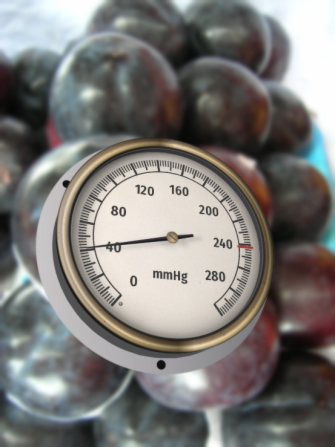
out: 40 mmHg
